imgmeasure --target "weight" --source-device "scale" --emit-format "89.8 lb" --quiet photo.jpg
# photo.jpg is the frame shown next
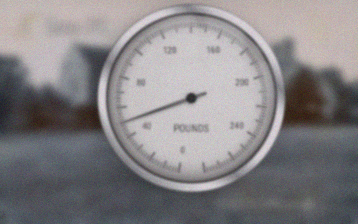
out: 50 lb
